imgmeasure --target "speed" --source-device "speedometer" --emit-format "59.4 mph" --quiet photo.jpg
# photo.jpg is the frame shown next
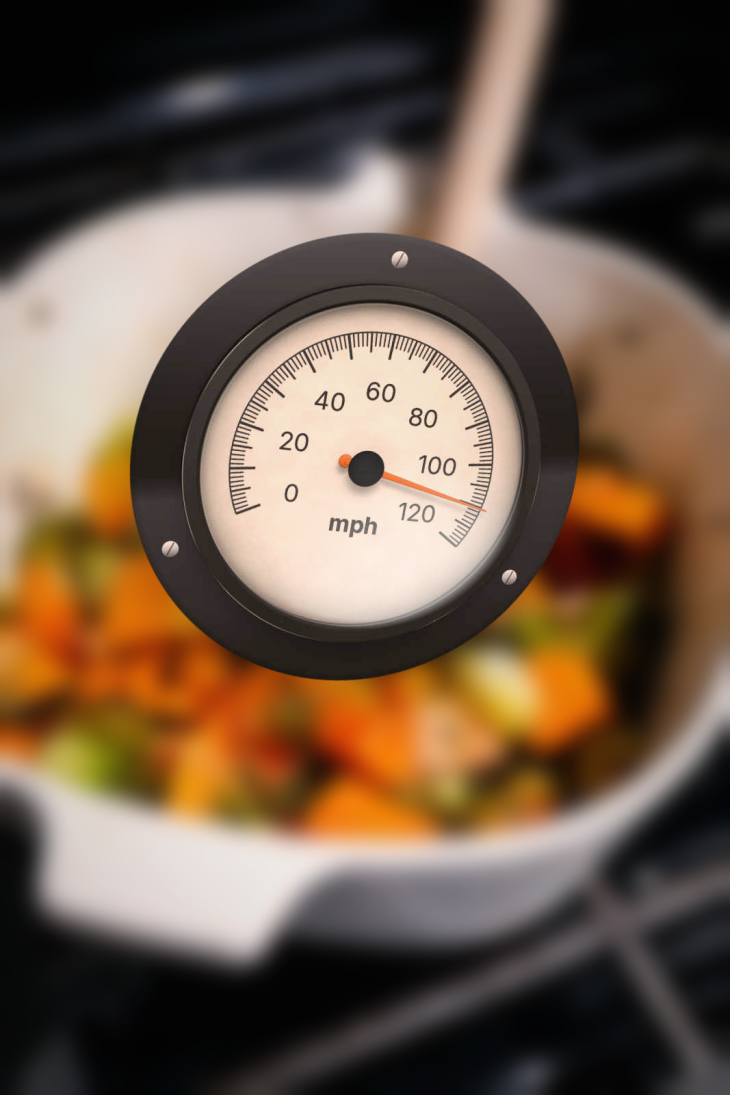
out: 110 mph
